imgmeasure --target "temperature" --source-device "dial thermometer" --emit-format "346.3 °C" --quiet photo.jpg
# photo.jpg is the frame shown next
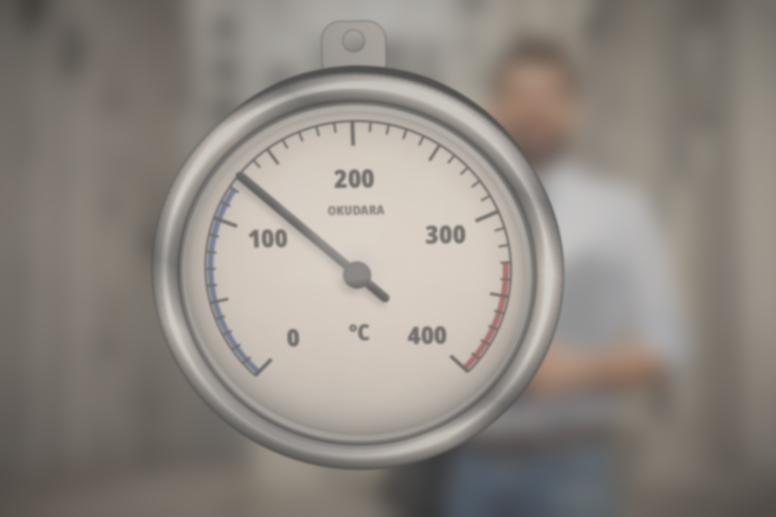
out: 130 °C
